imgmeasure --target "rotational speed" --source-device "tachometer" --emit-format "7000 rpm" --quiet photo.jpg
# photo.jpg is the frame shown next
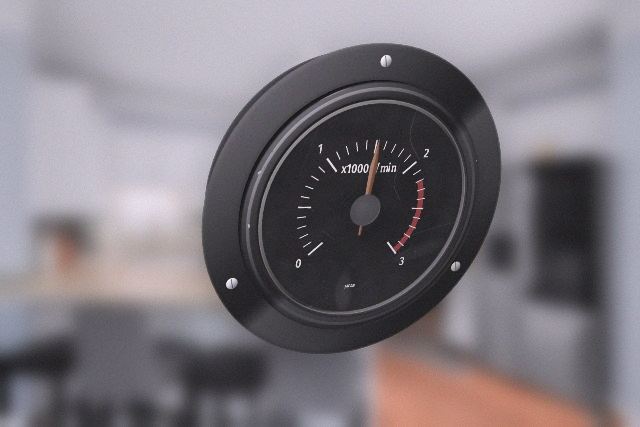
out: 1500 rpm
